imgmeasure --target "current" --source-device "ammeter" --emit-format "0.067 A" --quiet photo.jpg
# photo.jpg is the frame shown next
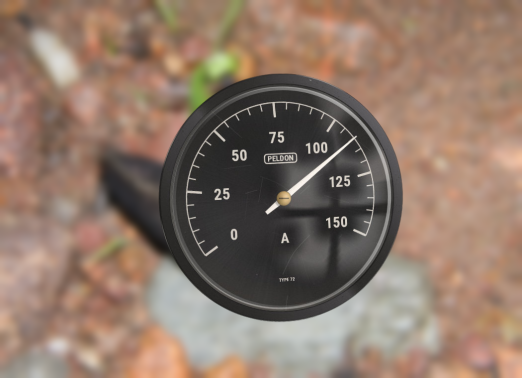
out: 110 A
